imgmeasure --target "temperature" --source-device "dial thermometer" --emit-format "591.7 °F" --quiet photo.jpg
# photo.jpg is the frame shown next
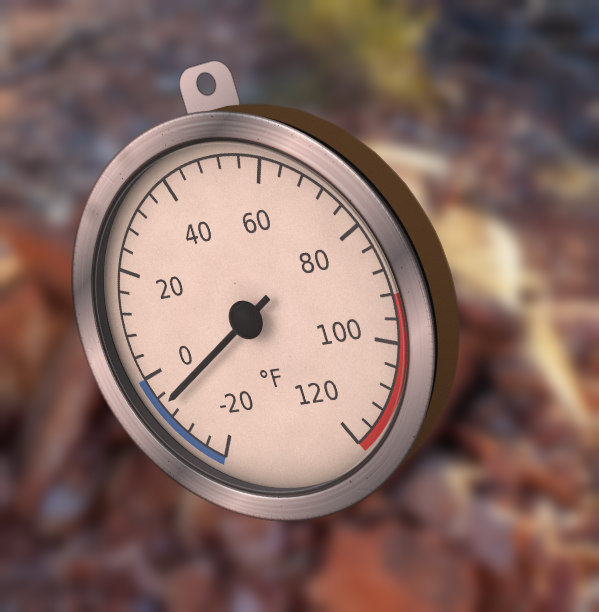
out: -6 °F
